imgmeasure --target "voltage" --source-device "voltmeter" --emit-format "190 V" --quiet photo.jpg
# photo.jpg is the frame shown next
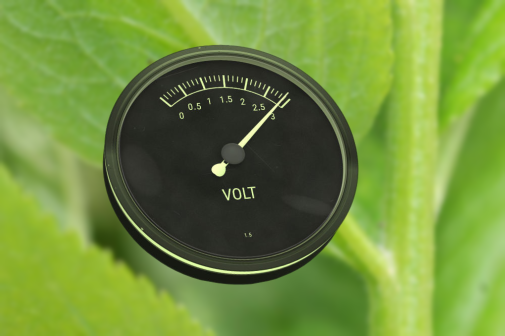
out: 2.9 V
